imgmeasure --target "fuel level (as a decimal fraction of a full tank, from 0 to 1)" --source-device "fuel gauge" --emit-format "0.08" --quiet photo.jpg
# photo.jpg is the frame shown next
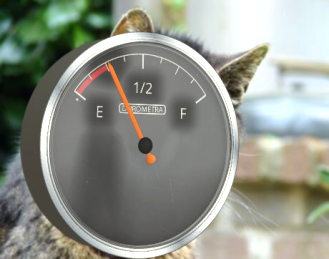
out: 0.25
